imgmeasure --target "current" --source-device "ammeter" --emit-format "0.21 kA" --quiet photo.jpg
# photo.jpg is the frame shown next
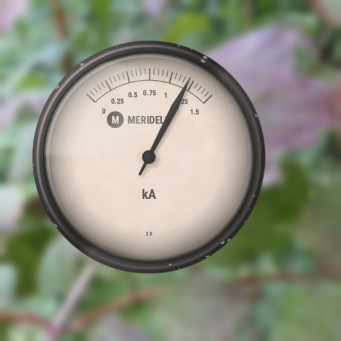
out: 1.2 kA
